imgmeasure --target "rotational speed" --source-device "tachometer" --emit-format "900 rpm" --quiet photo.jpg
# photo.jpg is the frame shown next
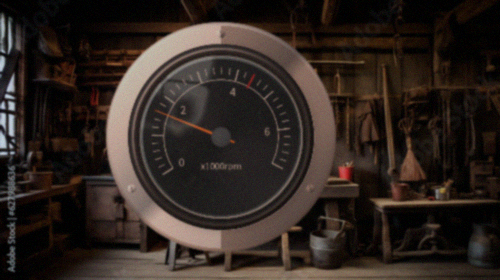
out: 1600 rpm
